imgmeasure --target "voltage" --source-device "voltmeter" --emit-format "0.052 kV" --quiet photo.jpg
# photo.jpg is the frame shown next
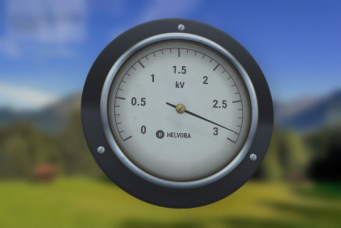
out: 2.9 kV
